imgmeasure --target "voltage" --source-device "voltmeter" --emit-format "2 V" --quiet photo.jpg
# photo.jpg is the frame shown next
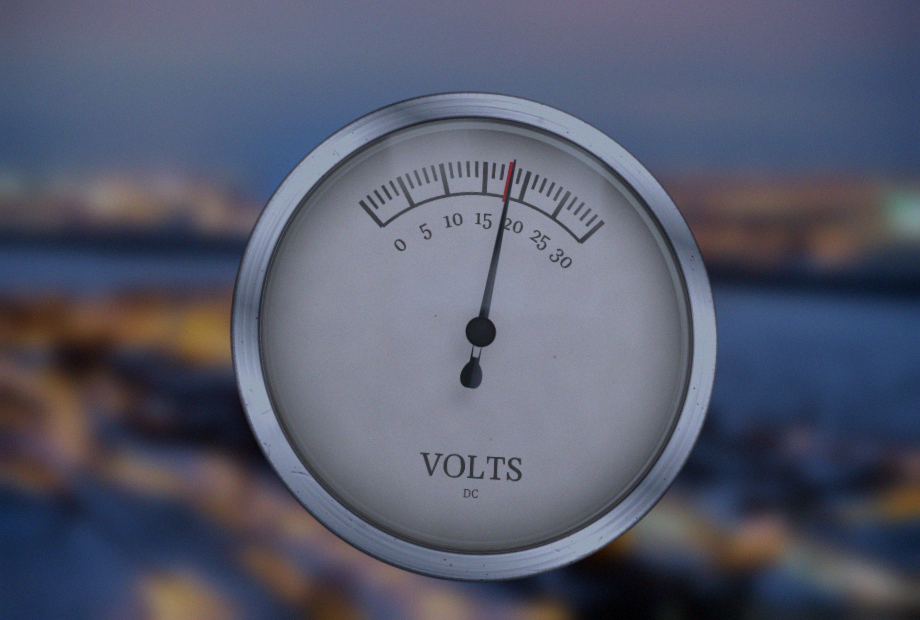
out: 18 V
